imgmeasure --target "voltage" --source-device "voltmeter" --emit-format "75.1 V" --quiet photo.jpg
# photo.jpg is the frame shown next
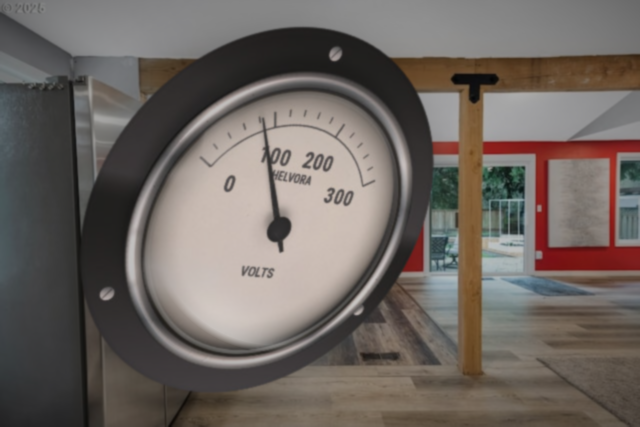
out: 80 V
